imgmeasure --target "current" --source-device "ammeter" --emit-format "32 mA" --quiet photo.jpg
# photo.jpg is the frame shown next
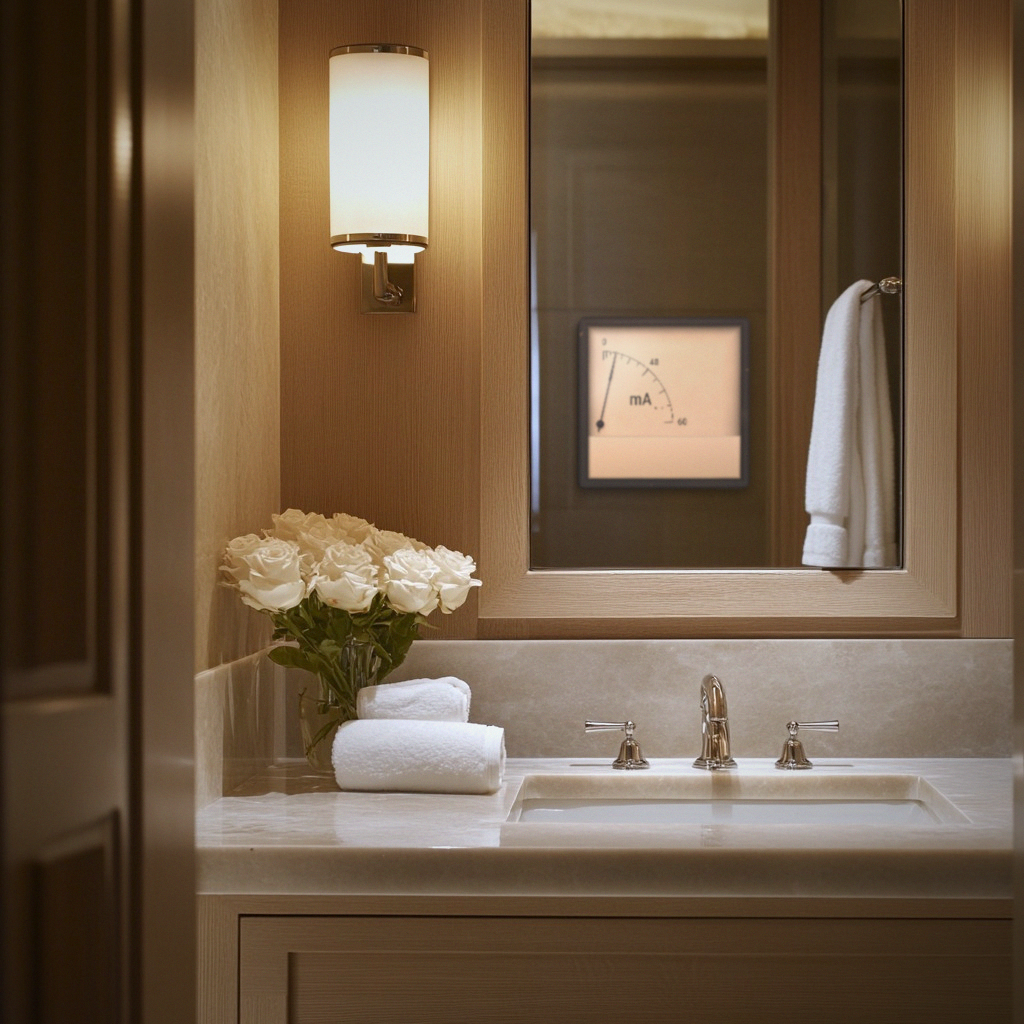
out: 20 mA
